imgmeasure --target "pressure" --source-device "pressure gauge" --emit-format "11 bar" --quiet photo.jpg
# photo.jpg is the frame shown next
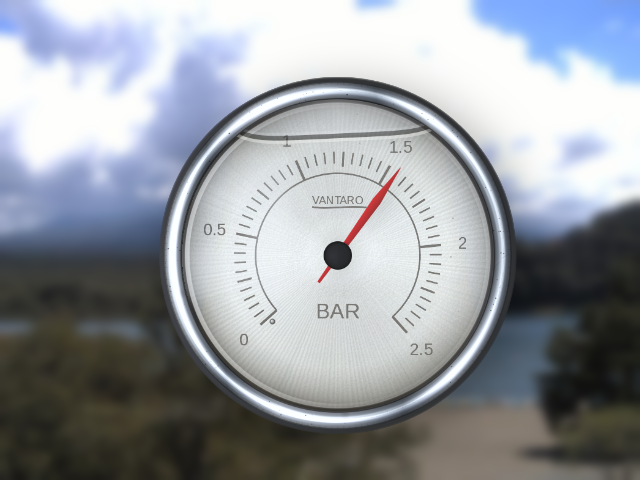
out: 1.55 bar
